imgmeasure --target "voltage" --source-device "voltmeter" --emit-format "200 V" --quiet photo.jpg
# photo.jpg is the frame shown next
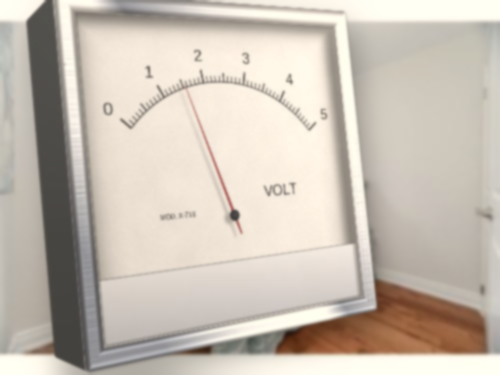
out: 1.5 V
